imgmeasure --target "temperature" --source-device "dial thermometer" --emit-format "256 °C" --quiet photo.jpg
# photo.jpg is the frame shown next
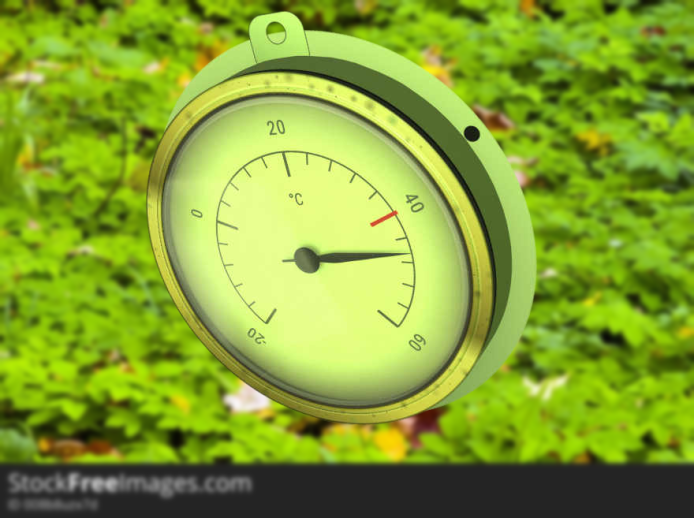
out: 46 °C
